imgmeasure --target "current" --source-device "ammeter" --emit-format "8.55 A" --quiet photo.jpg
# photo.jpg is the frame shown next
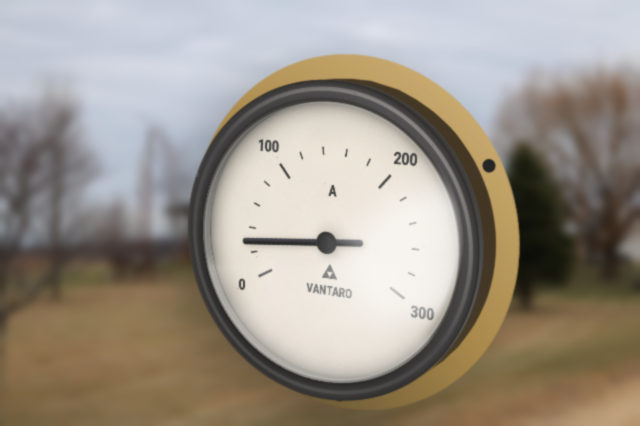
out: 30 A
